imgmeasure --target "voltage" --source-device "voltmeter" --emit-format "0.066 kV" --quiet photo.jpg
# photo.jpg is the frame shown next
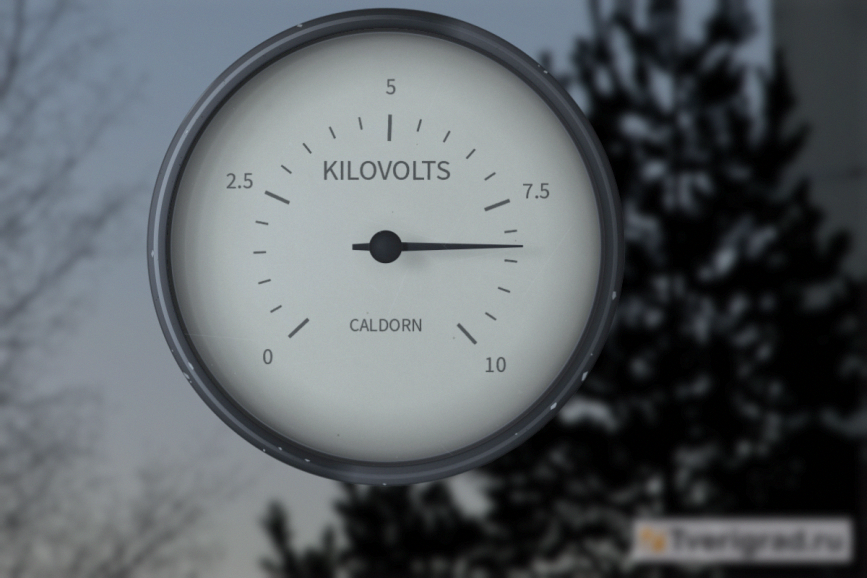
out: 8.25 kV
